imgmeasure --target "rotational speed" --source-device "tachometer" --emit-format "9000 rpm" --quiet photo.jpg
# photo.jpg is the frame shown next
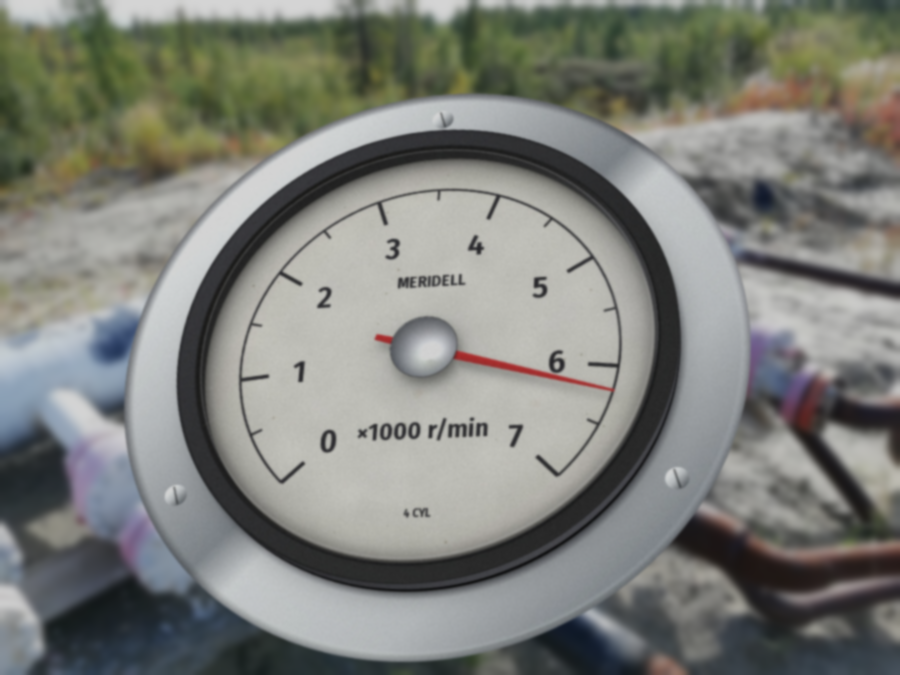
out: 6250 rpm
